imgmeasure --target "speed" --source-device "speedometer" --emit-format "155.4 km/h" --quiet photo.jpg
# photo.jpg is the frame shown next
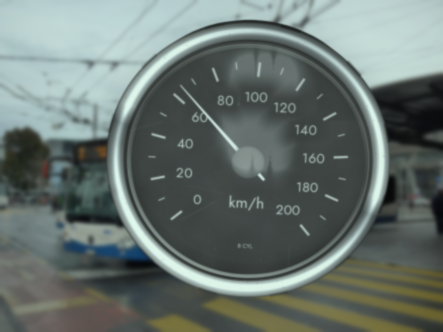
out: 65 km/h
